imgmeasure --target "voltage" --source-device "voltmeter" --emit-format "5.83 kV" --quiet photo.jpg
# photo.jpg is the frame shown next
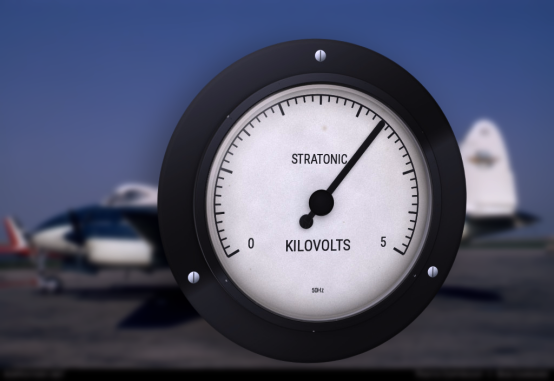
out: 3.3 kV
